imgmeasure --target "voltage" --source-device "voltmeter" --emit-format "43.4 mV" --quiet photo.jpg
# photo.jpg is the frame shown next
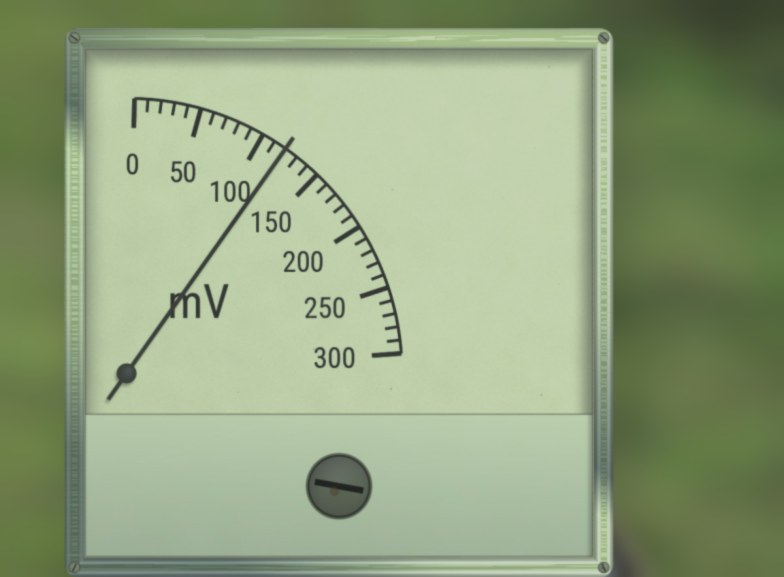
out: 120 mV
